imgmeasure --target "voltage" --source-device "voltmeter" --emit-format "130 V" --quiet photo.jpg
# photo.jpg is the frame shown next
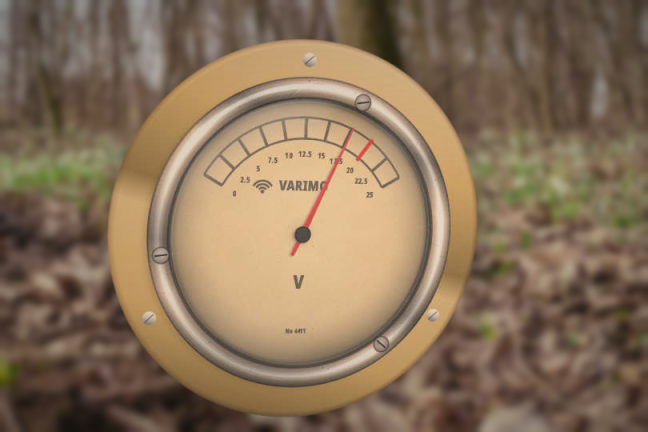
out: 17.5 V
